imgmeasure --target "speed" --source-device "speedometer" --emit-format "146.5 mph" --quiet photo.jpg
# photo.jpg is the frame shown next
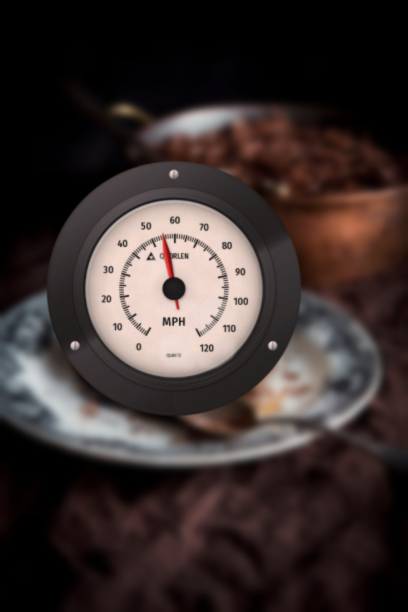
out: 55 mph
